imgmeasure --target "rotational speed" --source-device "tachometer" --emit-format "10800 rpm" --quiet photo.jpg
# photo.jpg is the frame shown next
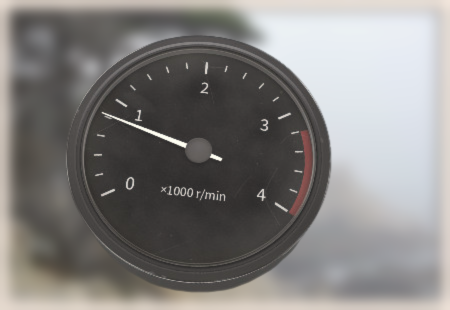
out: 800 rpm
